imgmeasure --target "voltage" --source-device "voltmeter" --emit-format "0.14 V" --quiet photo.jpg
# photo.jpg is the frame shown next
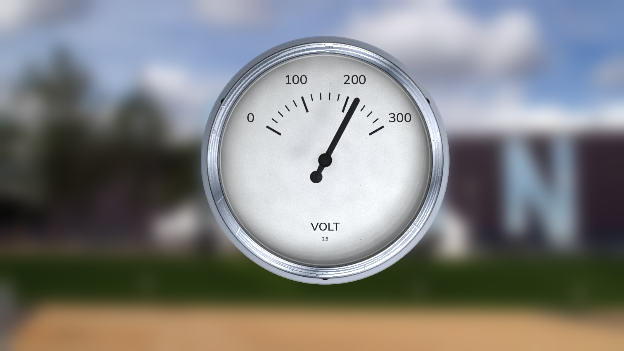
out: 220 V
